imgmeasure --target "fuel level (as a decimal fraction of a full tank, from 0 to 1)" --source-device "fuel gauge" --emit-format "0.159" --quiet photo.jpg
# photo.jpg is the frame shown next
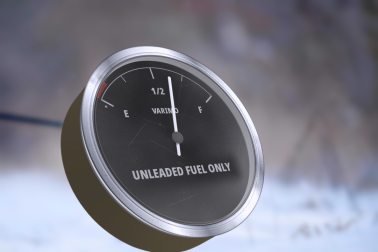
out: 0.625
